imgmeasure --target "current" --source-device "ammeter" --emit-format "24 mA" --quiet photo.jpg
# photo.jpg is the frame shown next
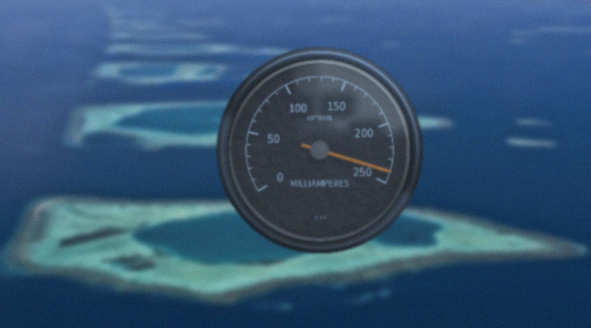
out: 240 mA
